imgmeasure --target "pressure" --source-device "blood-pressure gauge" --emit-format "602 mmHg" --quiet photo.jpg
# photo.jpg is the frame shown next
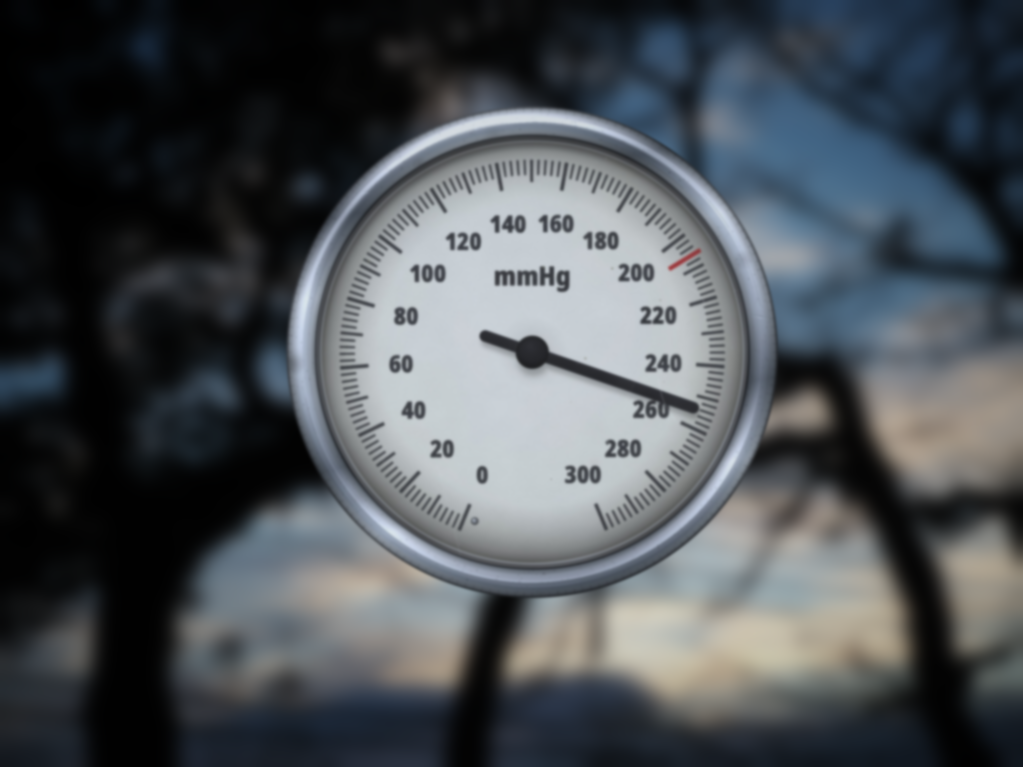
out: 254 mmHg
